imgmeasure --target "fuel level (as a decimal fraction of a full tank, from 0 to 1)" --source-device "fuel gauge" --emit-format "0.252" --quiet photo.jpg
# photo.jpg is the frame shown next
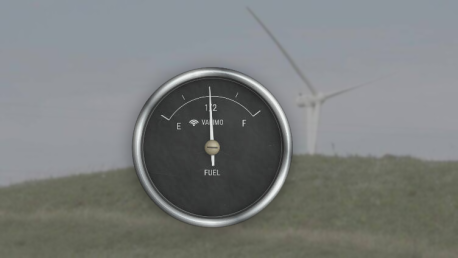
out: 0.5
